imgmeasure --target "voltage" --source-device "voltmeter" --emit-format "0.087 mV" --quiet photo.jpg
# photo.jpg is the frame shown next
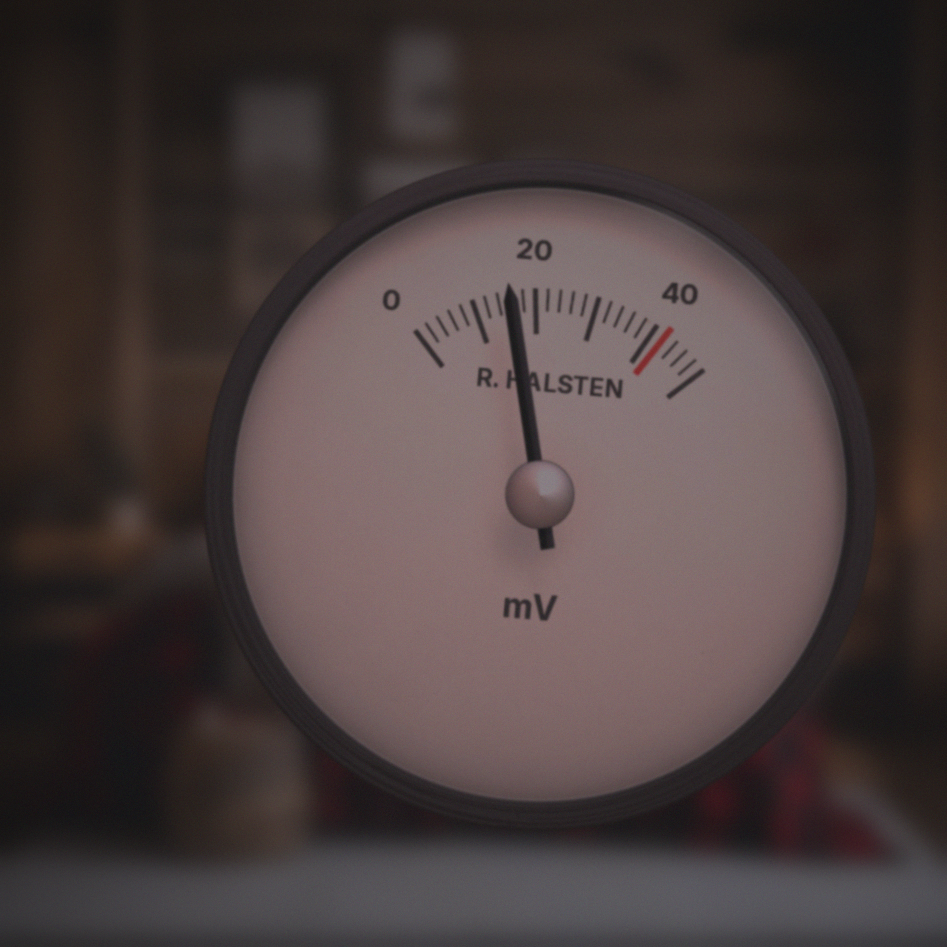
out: 16 mV
